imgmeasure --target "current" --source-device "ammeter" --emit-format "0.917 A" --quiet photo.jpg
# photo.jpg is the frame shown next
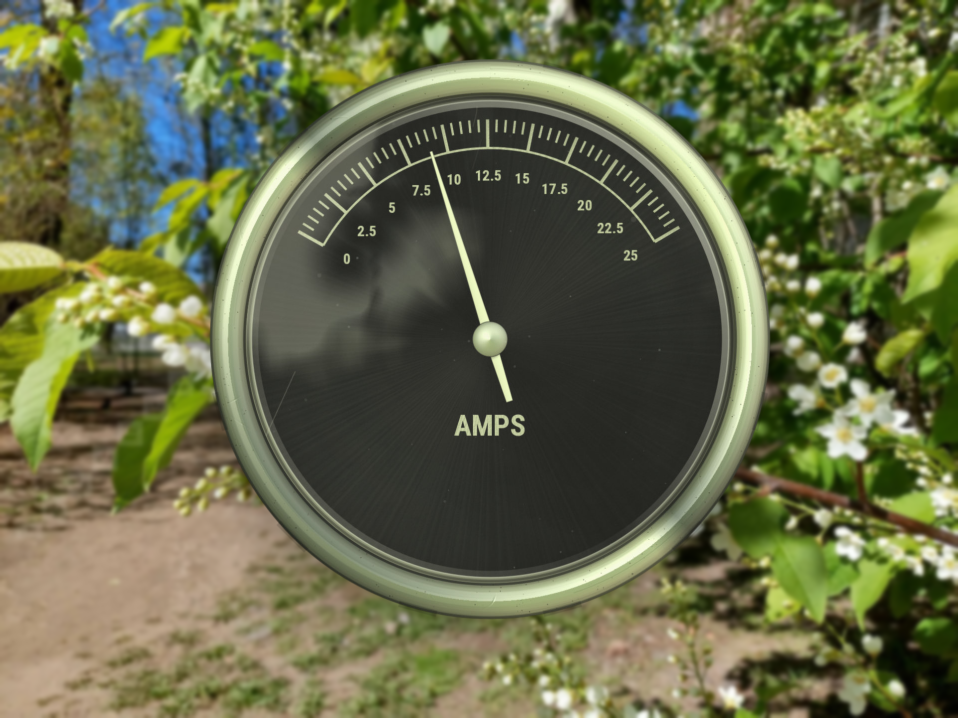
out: 9 A
